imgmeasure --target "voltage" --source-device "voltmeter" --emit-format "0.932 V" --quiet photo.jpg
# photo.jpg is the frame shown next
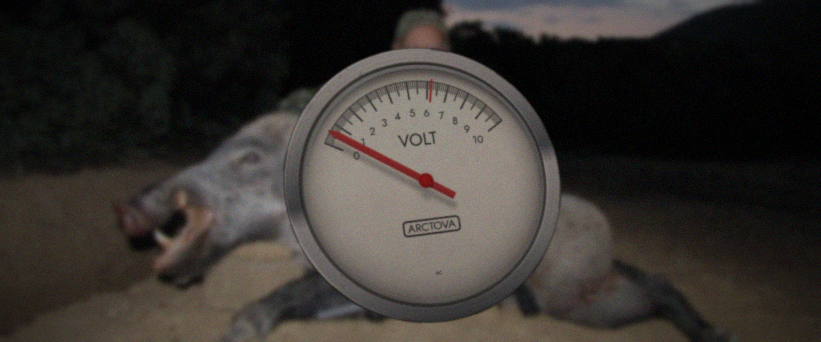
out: 0.5 V
